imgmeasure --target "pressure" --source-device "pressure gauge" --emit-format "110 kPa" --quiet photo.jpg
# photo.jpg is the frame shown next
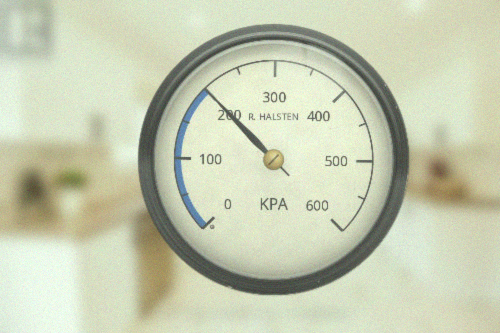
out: 200 kPa
